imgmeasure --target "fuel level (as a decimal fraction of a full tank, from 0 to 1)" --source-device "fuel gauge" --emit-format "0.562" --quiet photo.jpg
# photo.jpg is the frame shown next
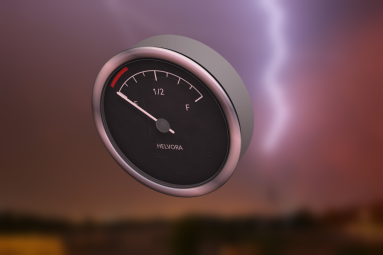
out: 0
